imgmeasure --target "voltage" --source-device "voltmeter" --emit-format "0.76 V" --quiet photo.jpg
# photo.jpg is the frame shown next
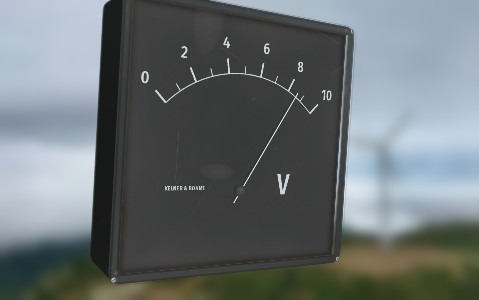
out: 8.5 V
